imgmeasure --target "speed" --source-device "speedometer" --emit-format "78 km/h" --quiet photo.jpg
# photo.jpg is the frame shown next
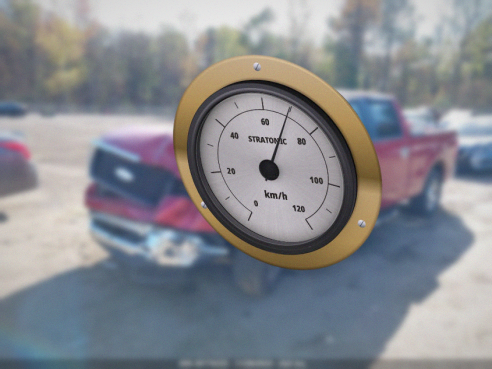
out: 70 km/h
